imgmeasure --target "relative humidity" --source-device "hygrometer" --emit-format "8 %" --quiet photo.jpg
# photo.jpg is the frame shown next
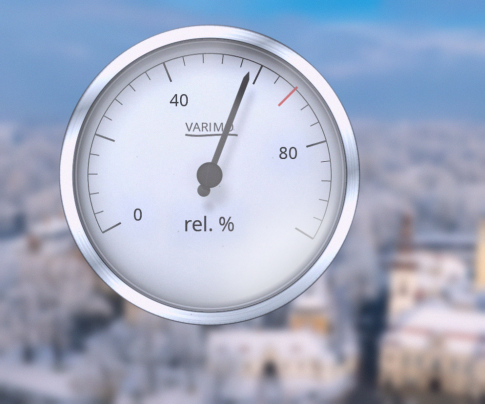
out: 58 %
